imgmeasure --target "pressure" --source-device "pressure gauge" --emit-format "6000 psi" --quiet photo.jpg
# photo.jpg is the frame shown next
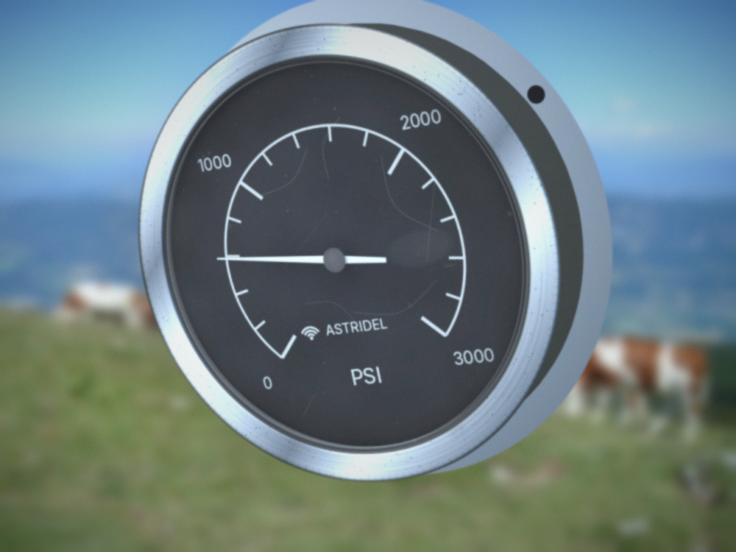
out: 600 psi
